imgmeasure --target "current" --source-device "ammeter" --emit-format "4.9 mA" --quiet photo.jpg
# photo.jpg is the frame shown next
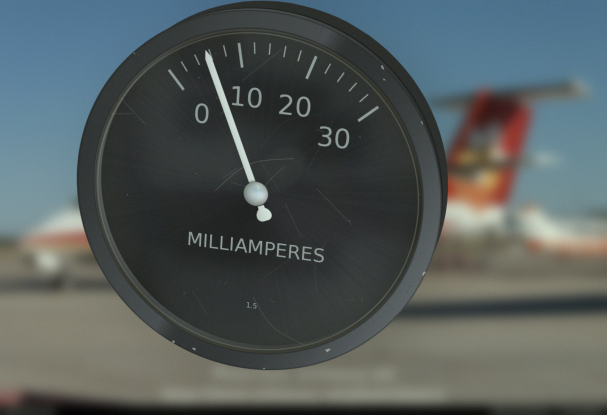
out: 6 mA
